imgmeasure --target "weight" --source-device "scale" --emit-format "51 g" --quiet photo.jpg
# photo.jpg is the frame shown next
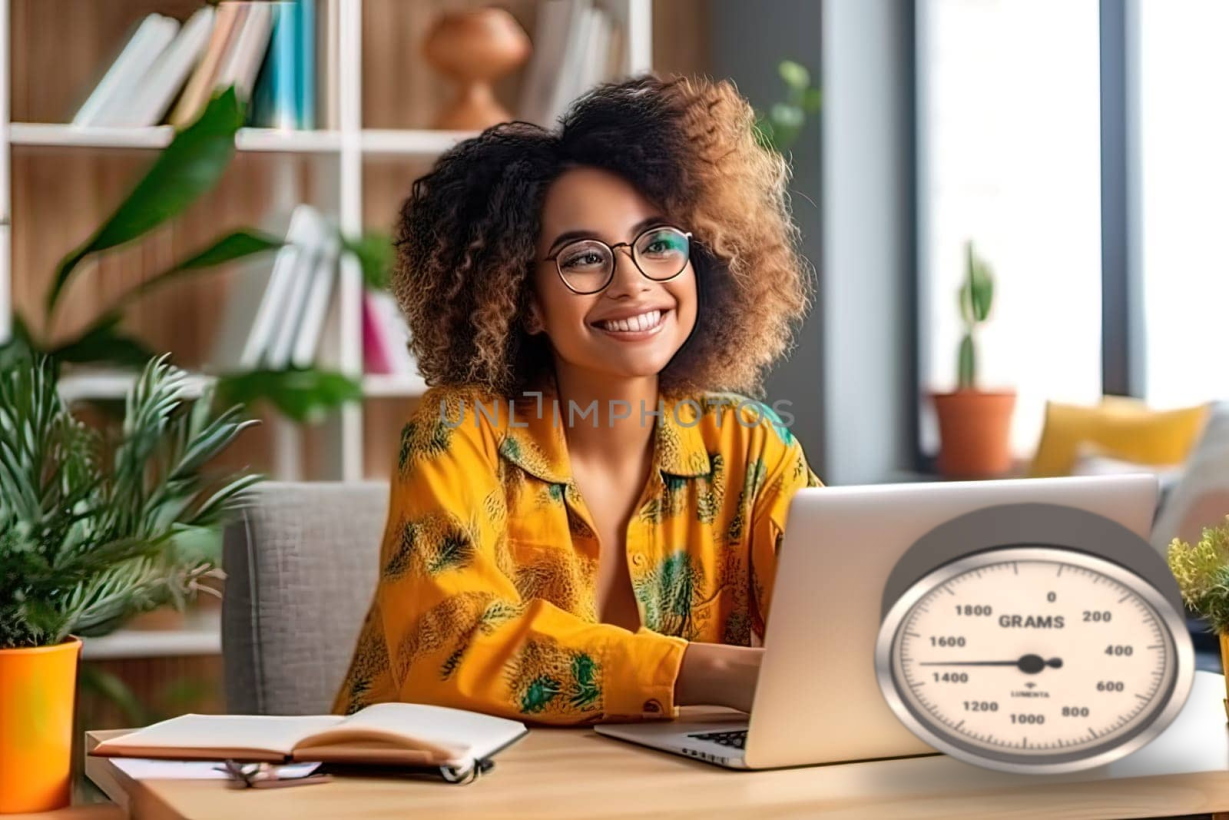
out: 1500 g
